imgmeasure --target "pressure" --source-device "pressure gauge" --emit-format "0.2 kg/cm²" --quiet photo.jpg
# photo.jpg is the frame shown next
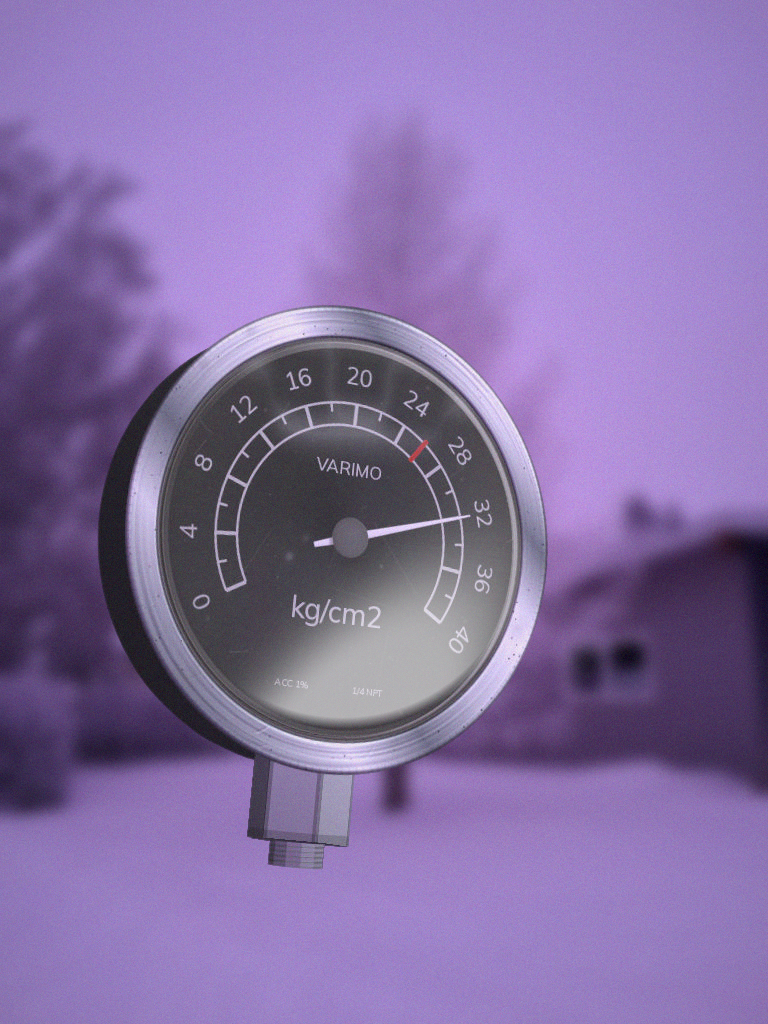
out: 32 kg/cm²
